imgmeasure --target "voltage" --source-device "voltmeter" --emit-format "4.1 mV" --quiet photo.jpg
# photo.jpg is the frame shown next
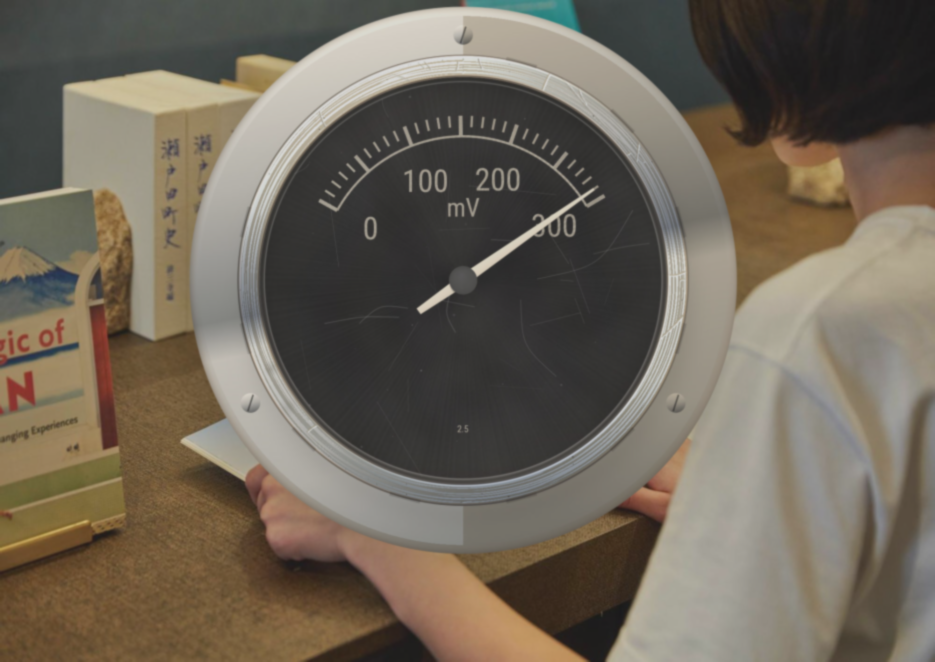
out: 290 mV
